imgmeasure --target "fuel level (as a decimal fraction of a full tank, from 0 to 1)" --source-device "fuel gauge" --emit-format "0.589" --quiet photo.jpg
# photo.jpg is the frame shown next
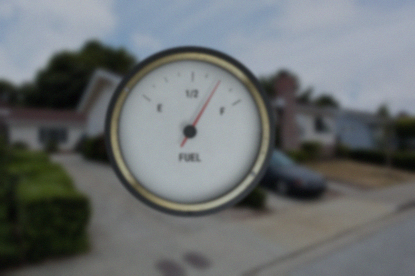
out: 0.75
